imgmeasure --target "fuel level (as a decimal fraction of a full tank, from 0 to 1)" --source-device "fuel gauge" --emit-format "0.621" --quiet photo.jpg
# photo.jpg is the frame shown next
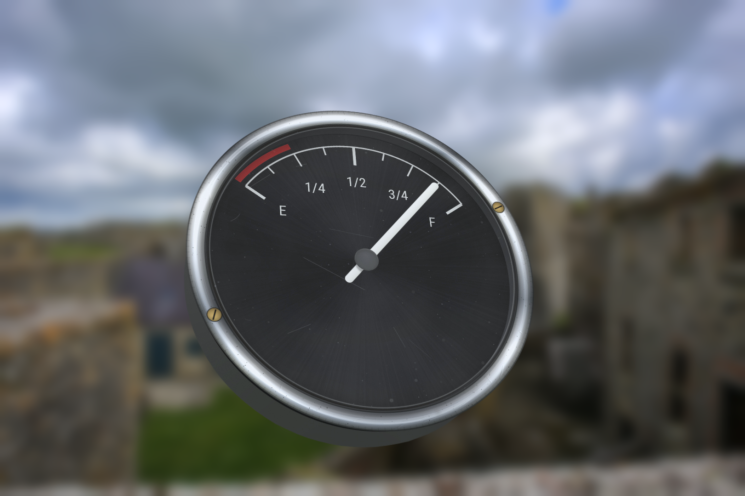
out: 0.875
